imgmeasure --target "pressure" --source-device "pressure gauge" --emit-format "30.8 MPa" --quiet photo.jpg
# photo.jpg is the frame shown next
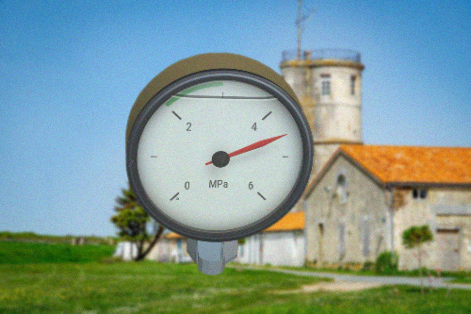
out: 4.5 MPa
